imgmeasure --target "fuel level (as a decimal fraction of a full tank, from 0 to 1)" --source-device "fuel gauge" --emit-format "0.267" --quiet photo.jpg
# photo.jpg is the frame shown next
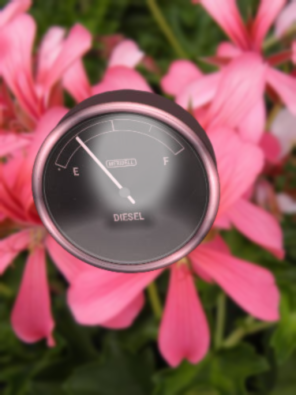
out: 0.25
